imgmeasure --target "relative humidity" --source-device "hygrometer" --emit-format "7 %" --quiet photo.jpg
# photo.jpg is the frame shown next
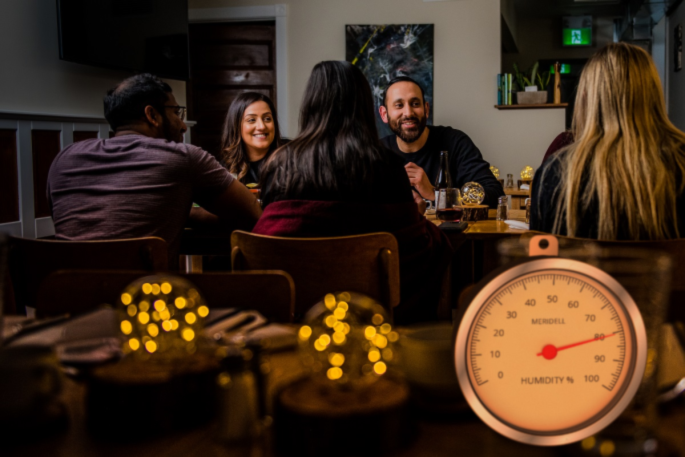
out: 80 %
